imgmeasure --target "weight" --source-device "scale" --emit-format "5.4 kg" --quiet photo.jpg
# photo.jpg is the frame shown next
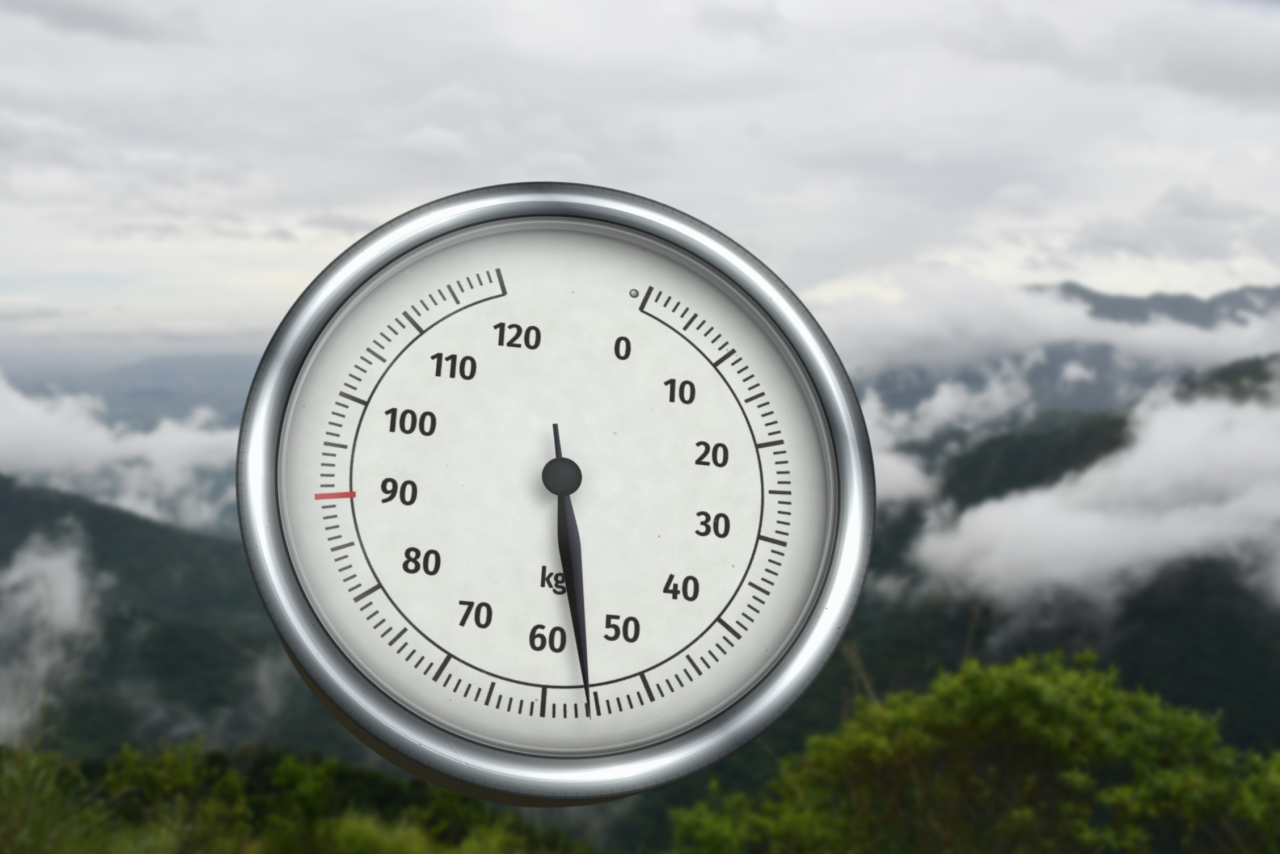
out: 56 kg
